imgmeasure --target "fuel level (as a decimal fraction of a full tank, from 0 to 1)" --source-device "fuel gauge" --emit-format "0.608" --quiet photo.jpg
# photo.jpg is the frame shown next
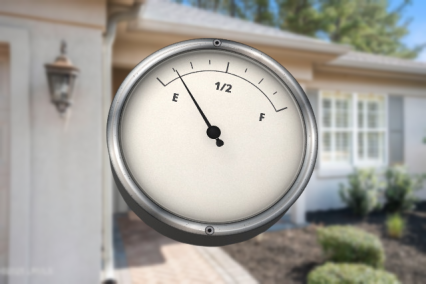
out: 0.125
